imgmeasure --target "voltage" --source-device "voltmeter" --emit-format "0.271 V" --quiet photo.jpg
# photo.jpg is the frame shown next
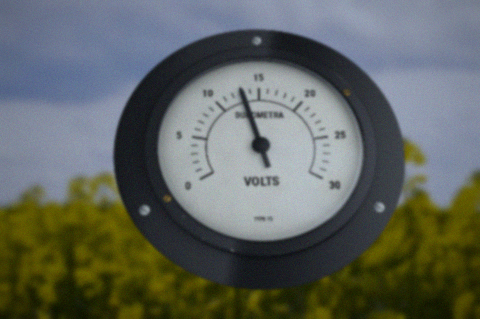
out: 13 V
